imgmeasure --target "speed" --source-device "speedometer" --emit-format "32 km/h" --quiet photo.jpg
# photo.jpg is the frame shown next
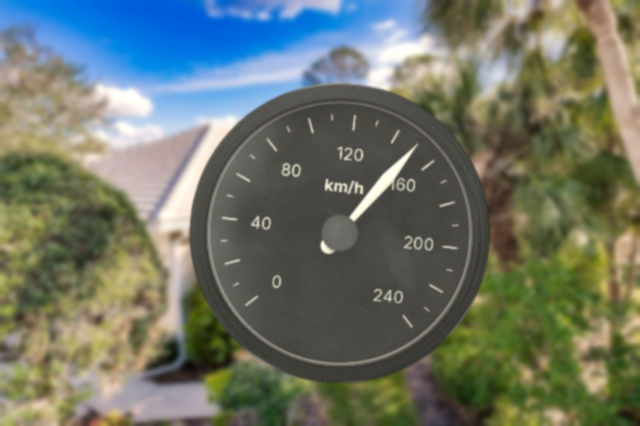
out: 150 km/h
